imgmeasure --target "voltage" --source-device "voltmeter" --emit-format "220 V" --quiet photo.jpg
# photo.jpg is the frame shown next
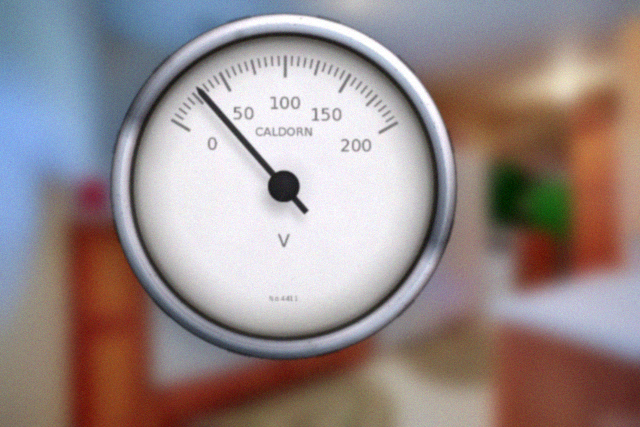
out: 30 V
